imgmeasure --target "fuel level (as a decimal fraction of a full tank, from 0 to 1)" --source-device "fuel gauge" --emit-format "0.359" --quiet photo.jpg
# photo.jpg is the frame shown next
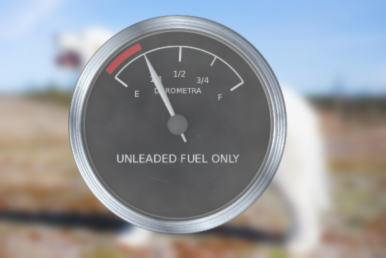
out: 0.25
